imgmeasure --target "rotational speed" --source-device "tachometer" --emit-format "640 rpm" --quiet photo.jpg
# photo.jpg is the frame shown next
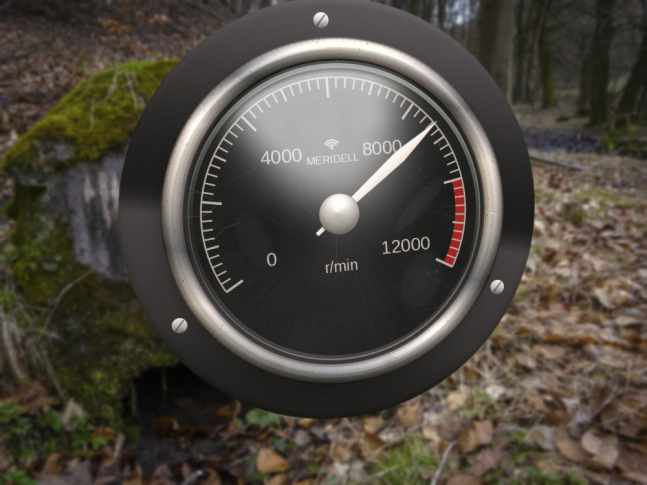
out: 8600 rpm
